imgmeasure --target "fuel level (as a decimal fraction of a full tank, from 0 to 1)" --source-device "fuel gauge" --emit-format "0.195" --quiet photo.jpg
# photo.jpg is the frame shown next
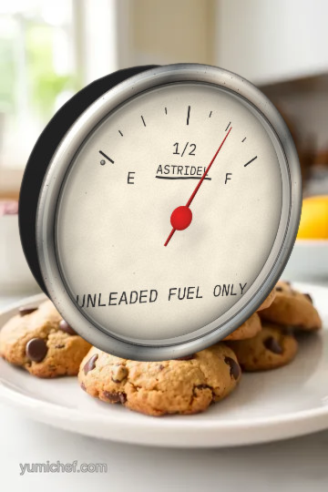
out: 0.75
